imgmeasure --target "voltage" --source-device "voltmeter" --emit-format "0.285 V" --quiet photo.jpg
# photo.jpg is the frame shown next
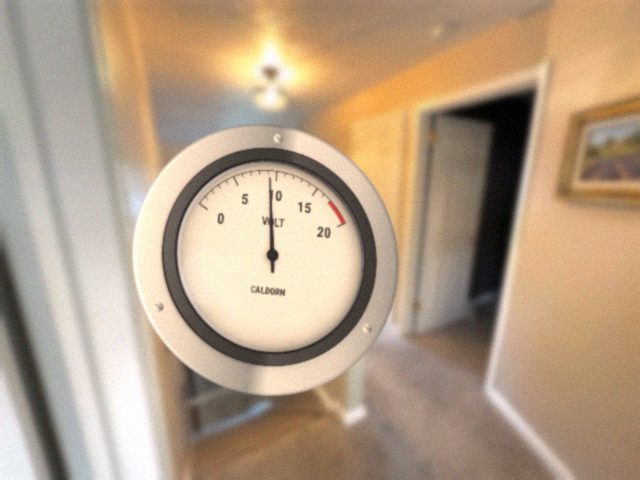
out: 9 V
